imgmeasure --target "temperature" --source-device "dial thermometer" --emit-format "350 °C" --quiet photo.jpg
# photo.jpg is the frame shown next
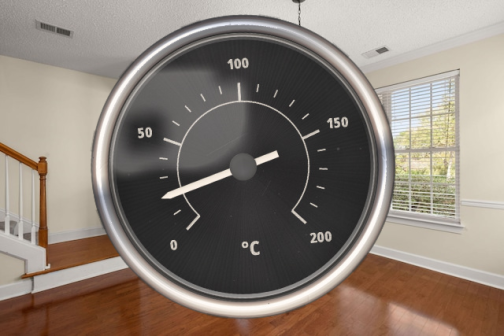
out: 20 °C
